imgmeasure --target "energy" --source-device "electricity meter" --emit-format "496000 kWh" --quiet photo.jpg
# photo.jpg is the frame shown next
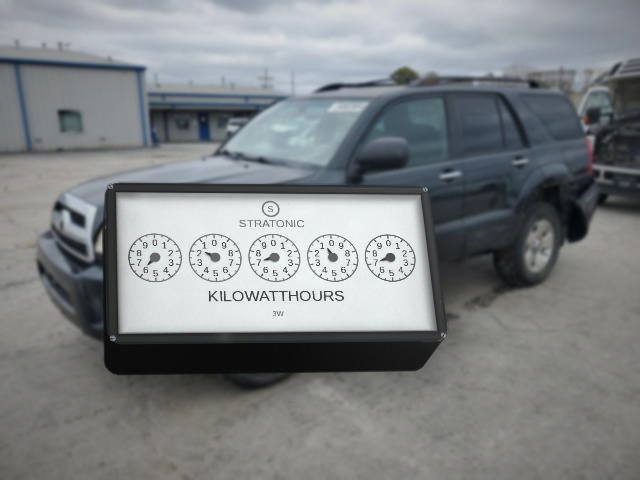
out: 61707 kWh
